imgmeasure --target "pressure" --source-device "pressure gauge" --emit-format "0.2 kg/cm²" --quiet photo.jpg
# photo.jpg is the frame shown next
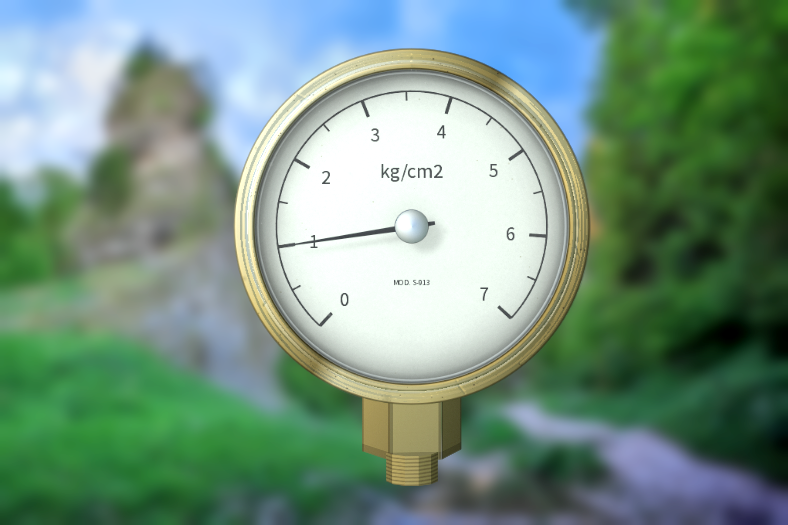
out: 1 kg/cm²
